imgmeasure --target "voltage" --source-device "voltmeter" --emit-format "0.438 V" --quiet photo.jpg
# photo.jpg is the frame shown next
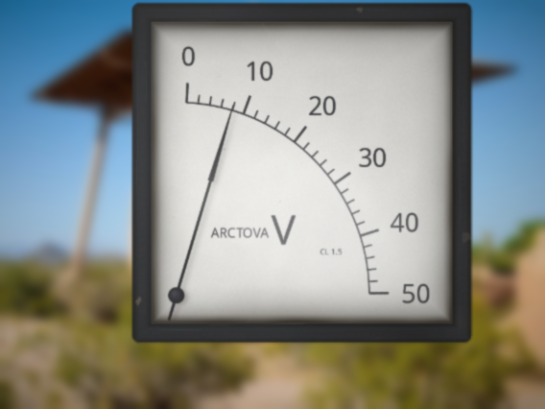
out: 8 V
